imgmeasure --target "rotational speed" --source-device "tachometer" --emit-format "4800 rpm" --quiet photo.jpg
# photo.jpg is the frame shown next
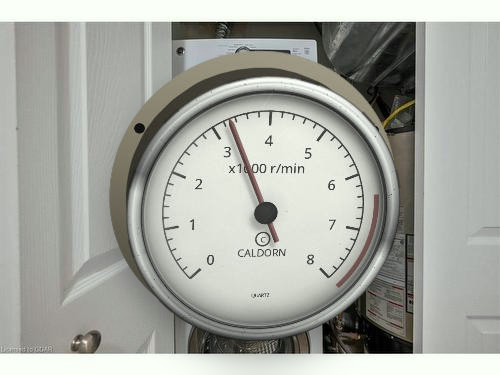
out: 3300 rpm
